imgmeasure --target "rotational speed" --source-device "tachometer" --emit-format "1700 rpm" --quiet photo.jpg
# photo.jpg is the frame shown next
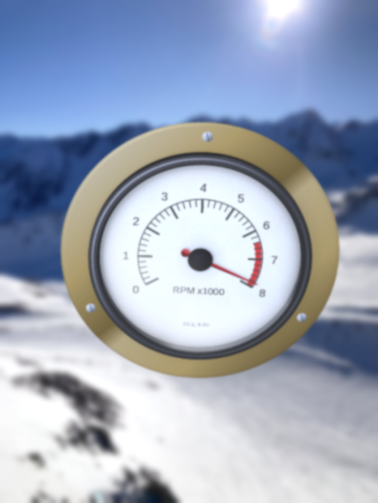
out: 7800 rpm
